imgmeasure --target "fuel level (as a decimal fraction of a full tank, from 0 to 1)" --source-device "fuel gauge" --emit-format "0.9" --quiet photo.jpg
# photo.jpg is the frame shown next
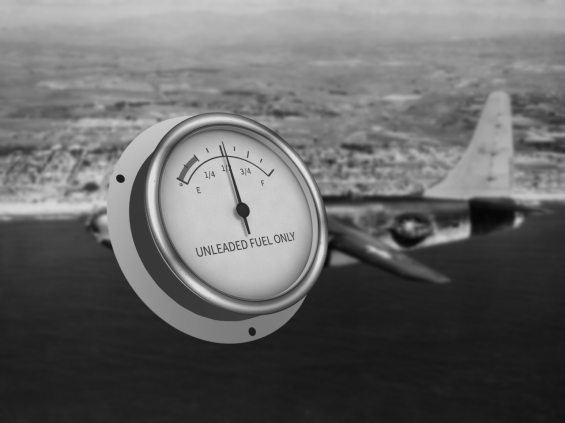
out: 0.5
